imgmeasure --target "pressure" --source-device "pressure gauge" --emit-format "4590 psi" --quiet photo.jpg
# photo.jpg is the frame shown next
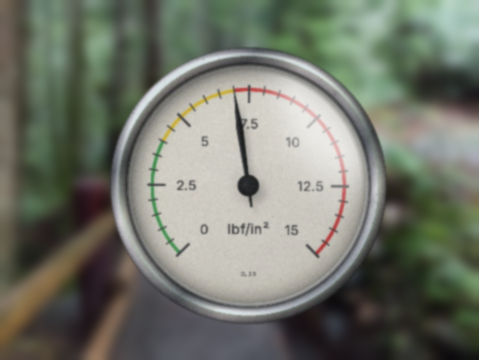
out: 7 psi
